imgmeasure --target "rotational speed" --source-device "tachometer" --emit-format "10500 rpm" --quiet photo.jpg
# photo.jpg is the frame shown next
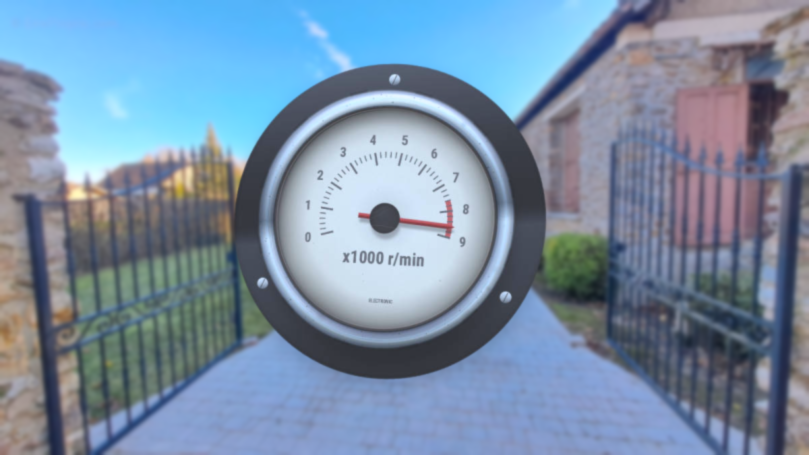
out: 8600 rpm
